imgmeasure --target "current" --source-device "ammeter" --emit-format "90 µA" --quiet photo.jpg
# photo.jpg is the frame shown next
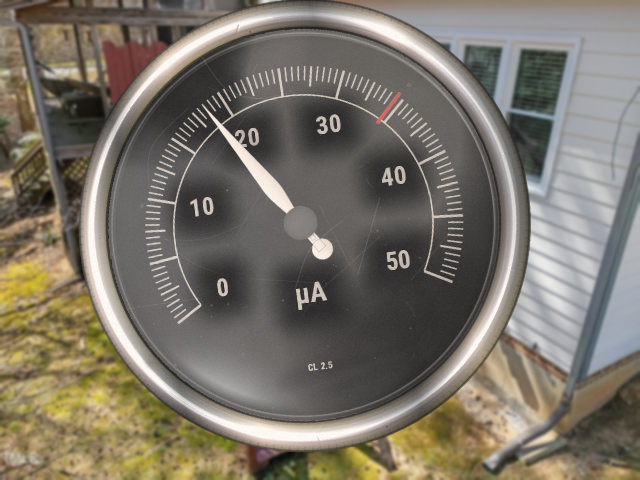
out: 18.5 µA
